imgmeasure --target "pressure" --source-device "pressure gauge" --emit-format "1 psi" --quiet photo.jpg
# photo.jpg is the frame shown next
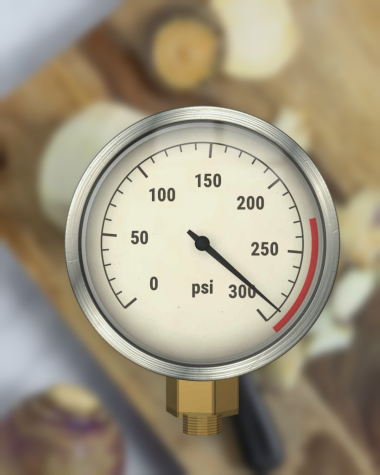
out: 290 psi
